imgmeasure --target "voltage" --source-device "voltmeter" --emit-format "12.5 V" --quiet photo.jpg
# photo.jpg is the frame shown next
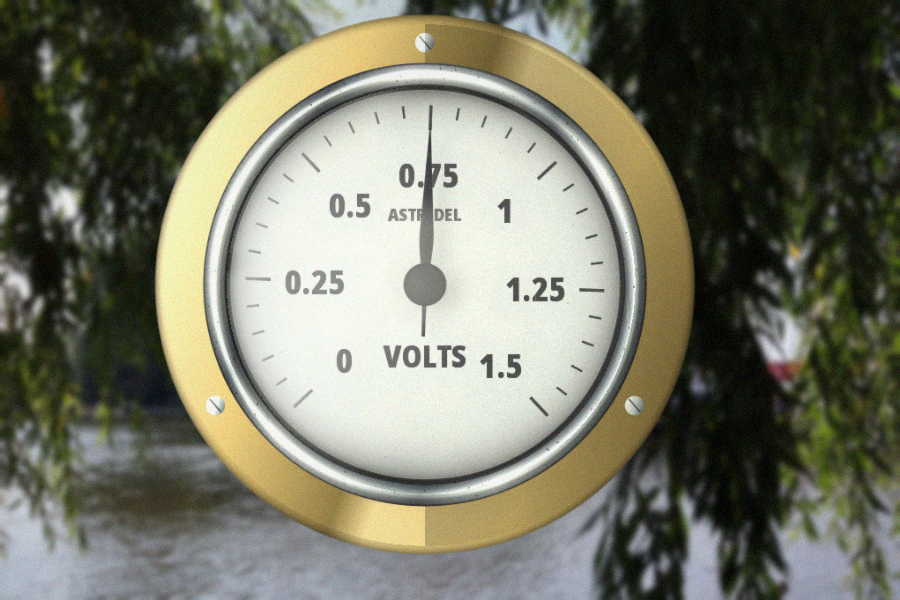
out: 0.75 V
